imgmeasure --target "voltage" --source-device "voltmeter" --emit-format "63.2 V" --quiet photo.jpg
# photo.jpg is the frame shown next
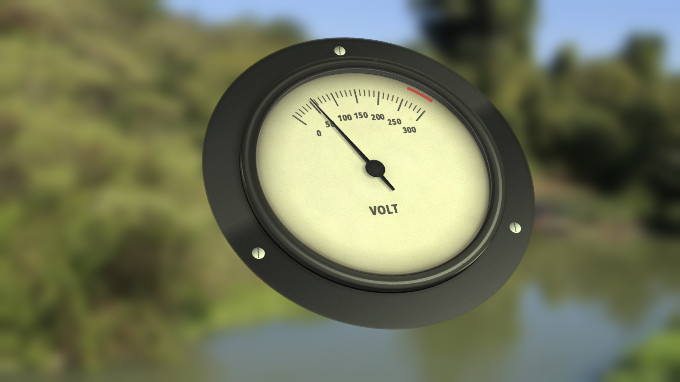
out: 50 V
